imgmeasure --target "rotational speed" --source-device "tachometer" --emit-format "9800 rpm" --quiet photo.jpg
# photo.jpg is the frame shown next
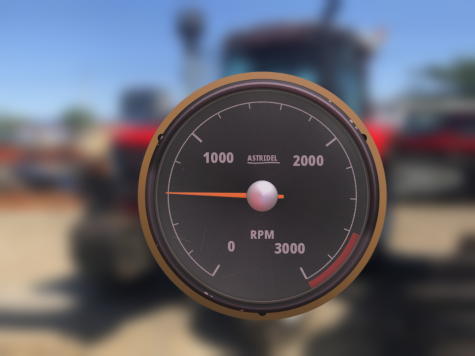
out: 600 rpm
